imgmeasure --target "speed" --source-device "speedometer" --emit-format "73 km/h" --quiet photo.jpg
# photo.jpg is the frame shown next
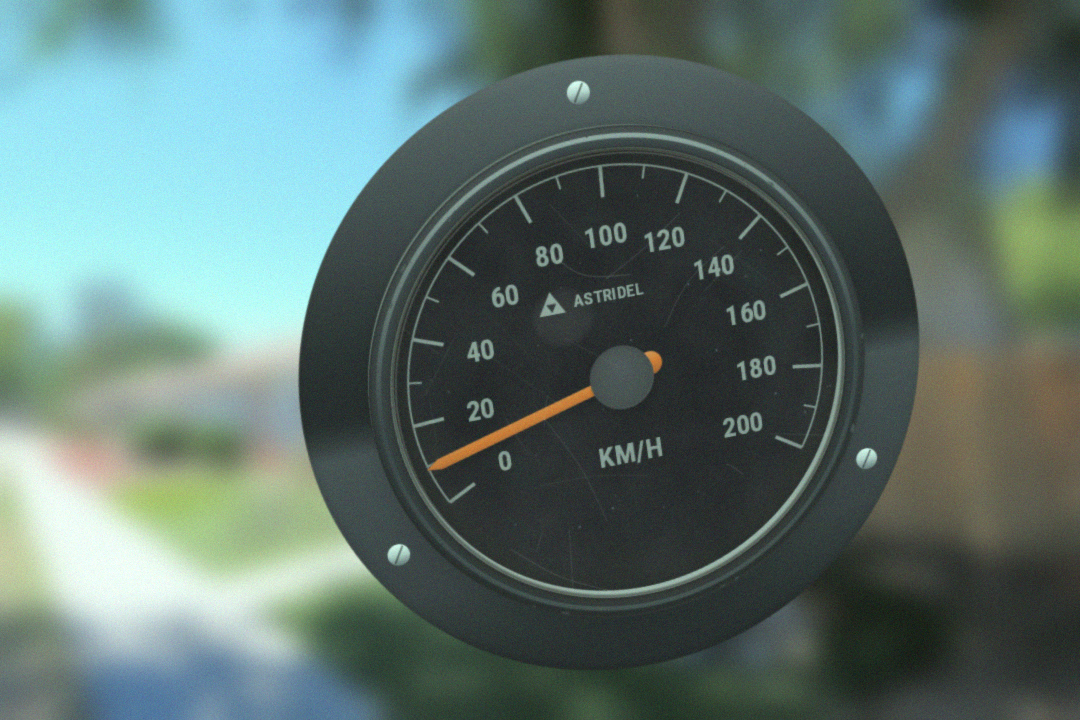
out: 10 km/h
